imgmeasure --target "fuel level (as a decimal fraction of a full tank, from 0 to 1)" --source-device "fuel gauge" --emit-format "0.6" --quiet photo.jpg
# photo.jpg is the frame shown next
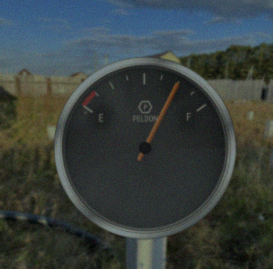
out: 0.75
